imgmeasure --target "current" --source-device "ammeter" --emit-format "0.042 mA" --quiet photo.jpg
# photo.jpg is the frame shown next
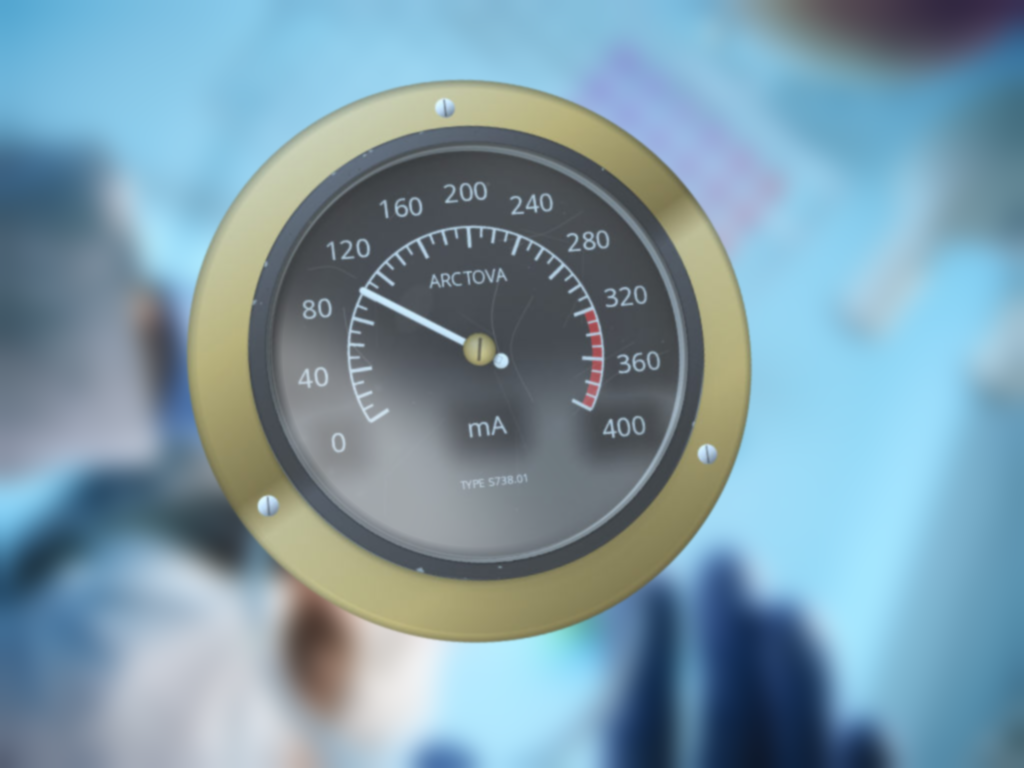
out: 100 mA
